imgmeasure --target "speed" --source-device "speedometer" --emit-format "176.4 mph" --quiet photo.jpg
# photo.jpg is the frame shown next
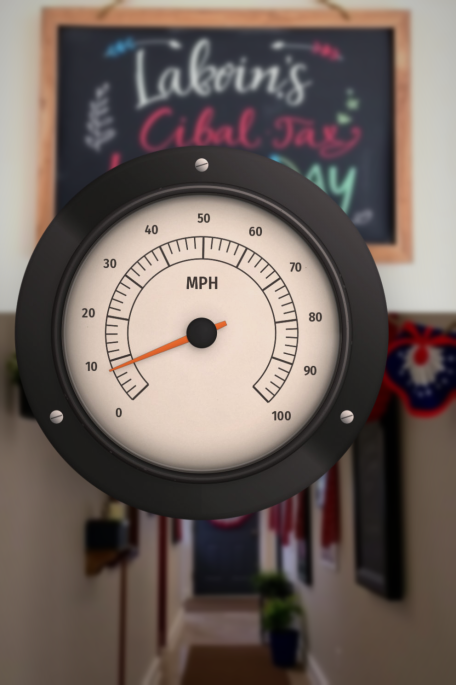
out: 8 mph
